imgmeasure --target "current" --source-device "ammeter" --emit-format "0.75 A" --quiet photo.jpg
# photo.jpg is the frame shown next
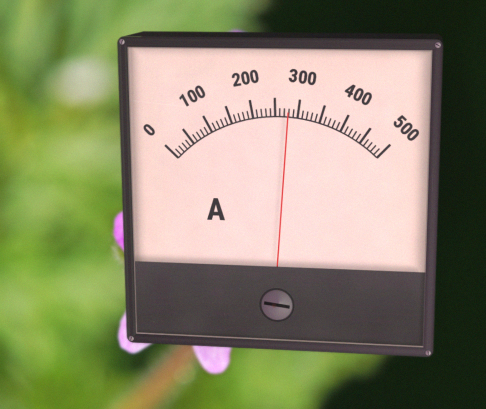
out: 280 A
